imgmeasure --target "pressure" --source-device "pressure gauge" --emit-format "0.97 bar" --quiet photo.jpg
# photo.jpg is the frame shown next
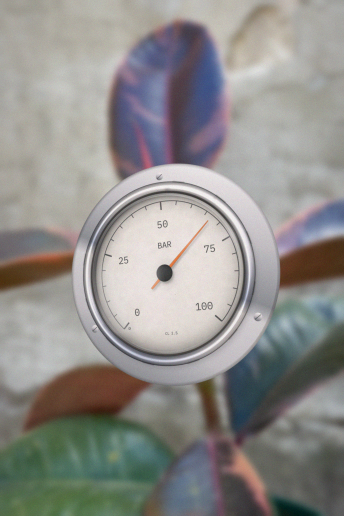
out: 67.5 bar
